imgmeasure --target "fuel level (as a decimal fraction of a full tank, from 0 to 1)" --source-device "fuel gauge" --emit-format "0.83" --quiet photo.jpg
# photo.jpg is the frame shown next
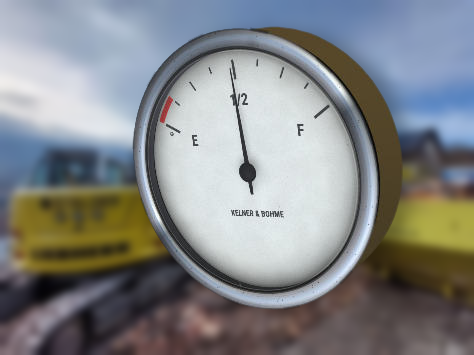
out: 0.5
